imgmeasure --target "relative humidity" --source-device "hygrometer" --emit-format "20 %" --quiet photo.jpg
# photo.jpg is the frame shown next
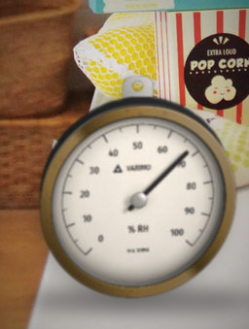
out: 67.5 %
